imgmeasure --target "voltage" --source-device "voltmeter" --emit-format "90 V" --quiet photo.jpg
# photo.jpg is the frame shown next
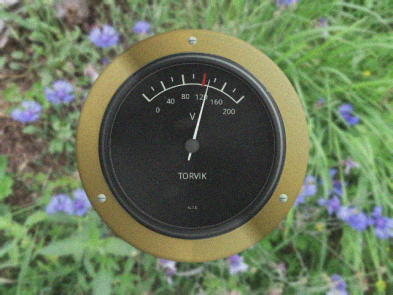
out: 130 V
